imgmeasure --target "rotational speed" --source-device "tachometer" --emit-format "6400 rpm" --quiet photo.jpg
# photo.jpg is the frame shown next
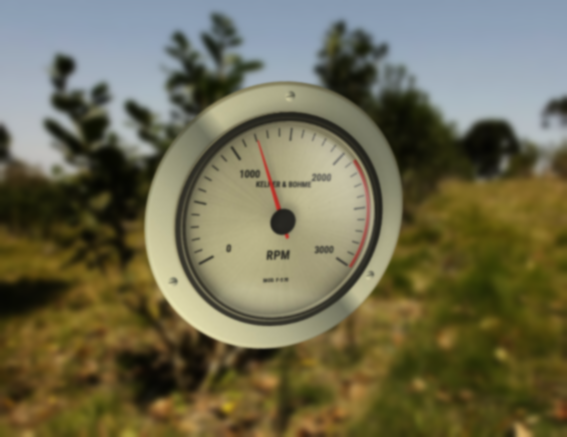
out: 1200 rpm
